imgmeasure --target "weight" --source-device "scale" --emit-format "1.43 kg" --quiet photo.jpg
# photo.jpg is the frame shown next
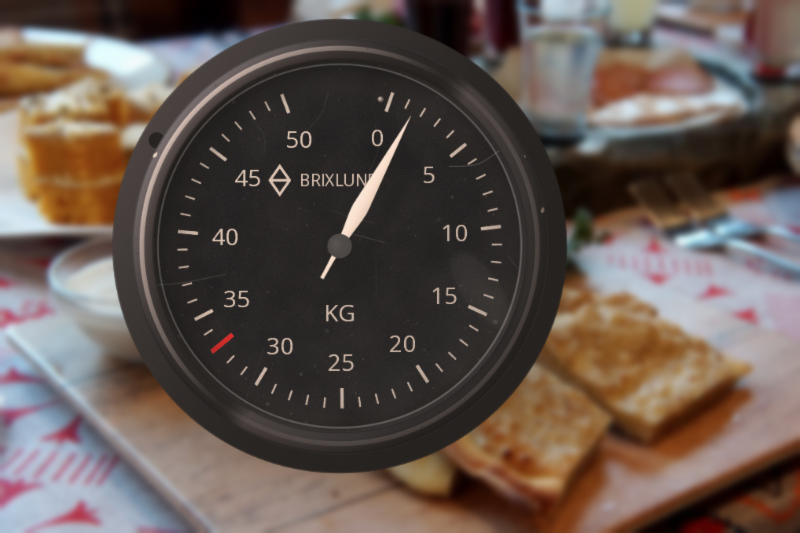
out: 1.5 kg
